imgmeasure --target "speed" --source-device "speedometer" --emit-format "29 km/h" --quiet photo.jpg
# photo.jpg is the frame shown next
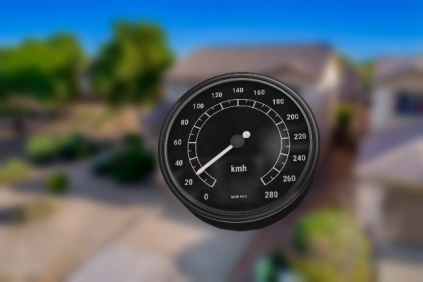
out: 20 km/h
